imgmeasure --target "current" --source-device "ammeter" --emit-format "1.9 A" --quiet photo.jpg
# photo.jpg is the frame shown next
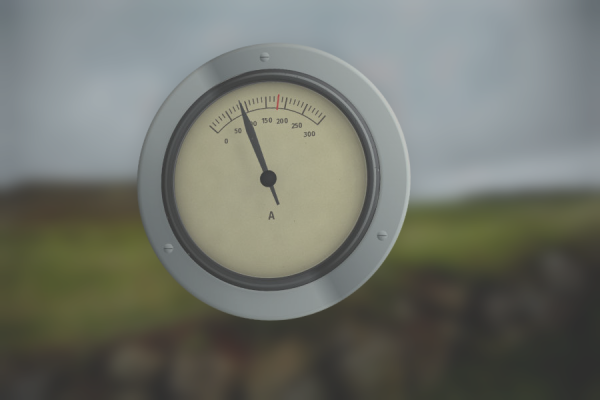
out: 90 A
